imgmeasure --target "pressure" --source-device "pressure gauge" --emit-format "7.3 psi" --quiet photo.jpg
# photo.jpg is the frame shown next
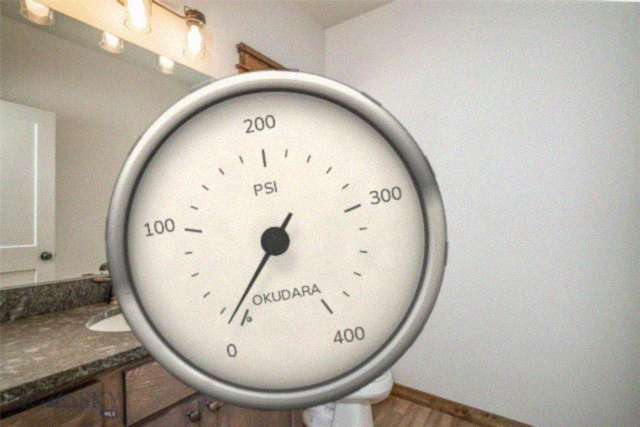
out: 10 psi
